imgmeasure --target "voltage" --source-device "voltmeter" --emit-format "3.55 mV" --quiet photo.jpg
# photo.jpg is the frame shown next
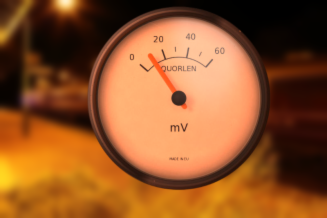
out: 10 mV
